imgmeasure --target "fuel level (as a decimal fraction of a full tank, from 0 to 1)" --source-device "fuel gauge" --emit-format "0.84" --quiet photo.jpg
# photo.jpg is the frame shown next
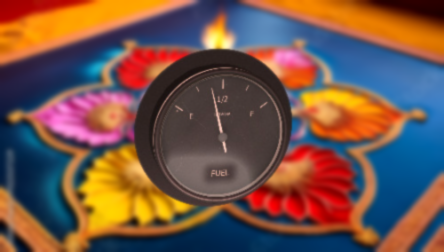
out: 0.375
